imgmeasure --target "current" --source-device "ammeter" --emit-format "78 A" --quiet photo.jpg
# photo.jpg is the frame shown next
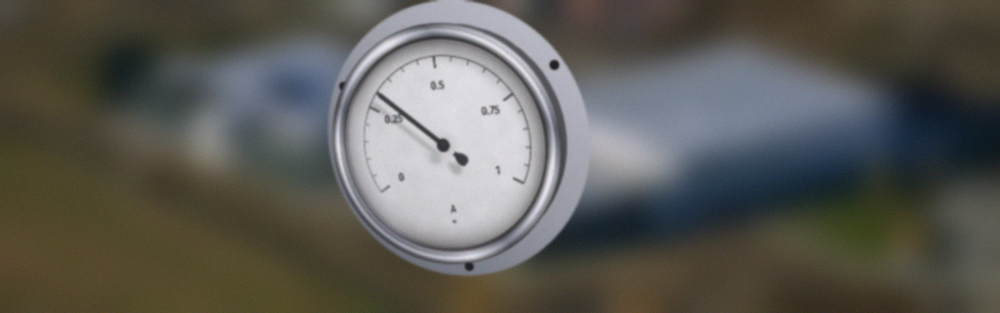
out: 0.3 A
